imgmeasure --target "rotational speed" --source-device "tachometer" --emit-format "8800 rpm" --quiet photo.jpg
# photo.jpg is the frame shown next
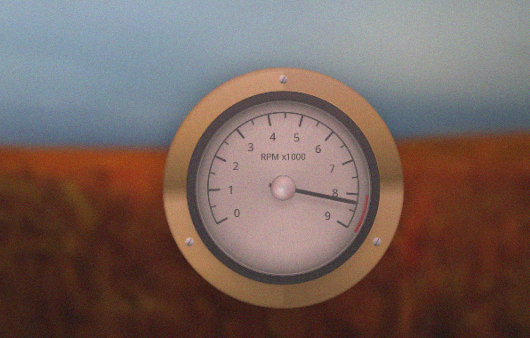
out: 8250 rpm
